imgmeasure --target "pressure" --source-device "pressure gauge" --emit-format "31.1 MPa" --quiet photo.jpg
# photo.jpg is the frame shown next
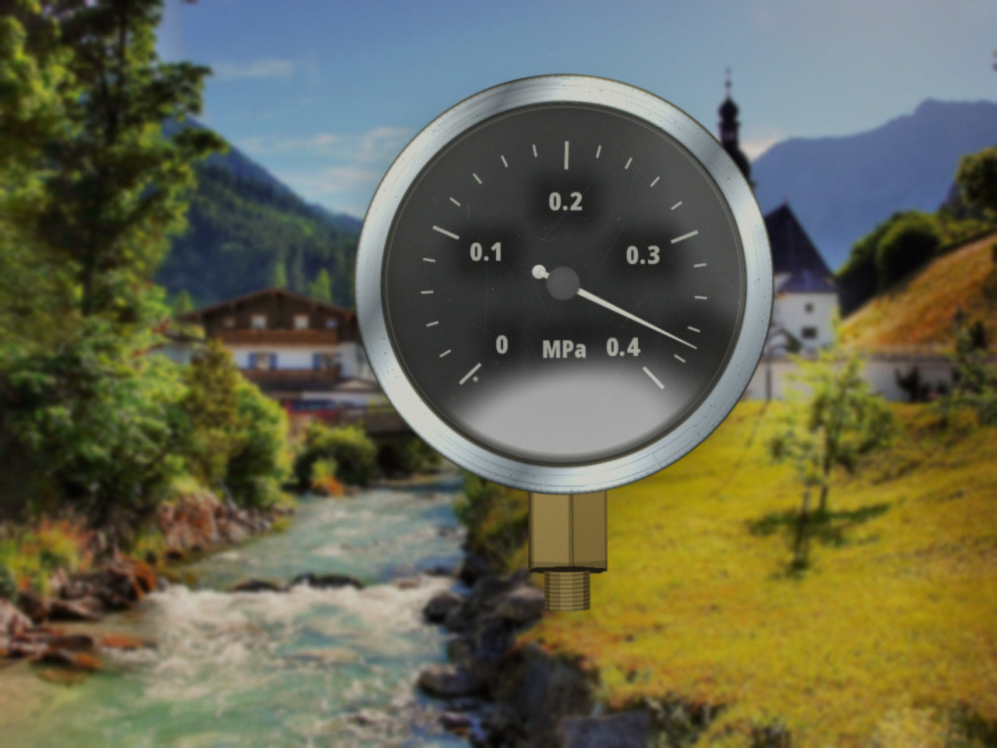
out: 0.37 MPa
